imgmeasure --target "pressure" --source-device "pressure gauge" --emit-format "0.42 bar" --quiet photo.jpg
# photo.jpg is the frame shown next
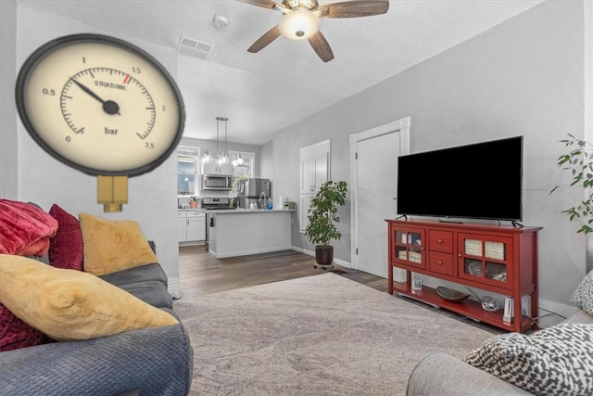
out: 0.75 bar
